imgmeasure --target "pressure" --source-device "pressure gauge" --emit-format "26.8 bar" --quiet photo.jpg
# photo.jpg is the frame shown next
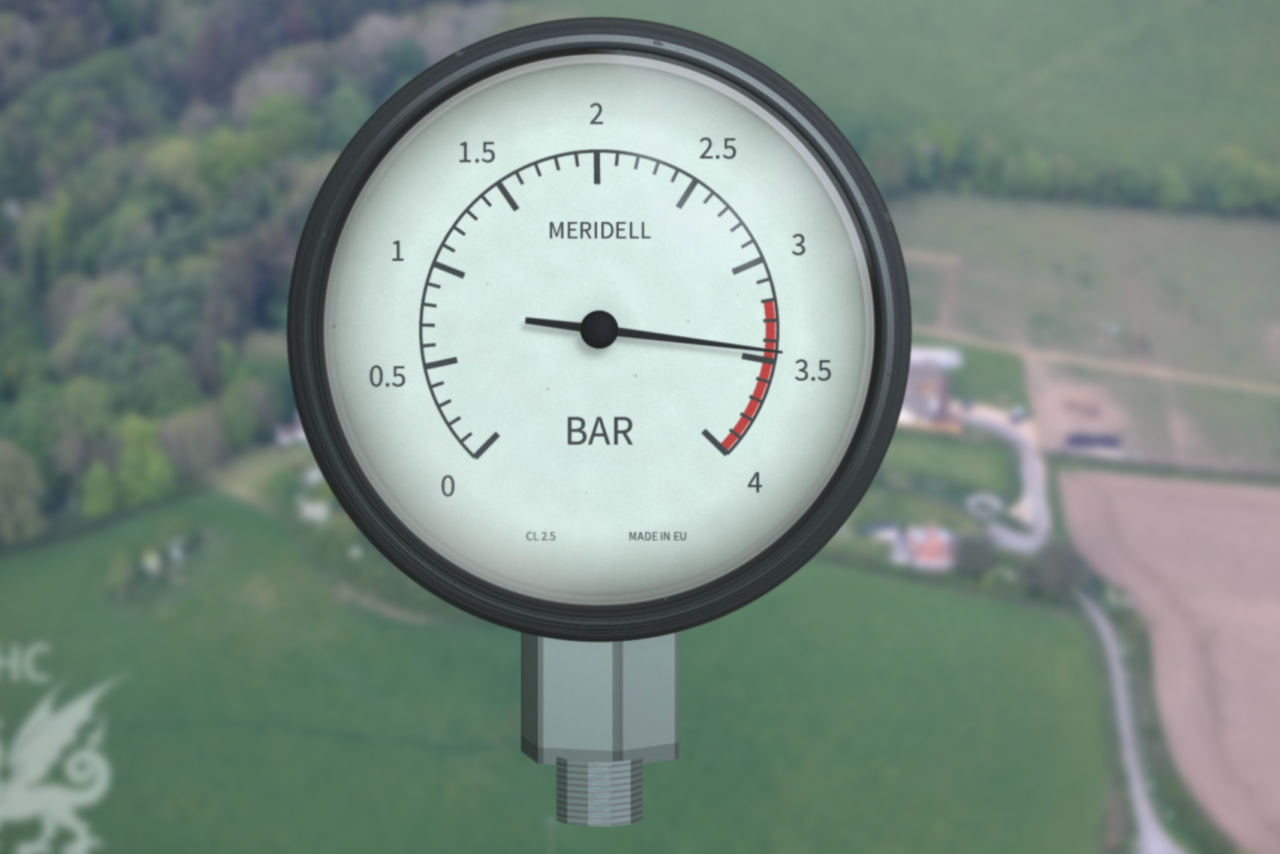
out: 3.45 bar
